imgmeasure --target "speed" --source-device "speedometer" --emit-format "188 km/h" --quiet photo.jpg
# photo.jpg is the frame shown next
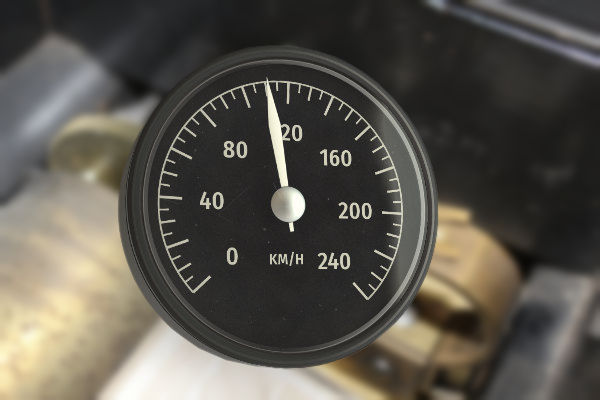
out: 110 km/h
